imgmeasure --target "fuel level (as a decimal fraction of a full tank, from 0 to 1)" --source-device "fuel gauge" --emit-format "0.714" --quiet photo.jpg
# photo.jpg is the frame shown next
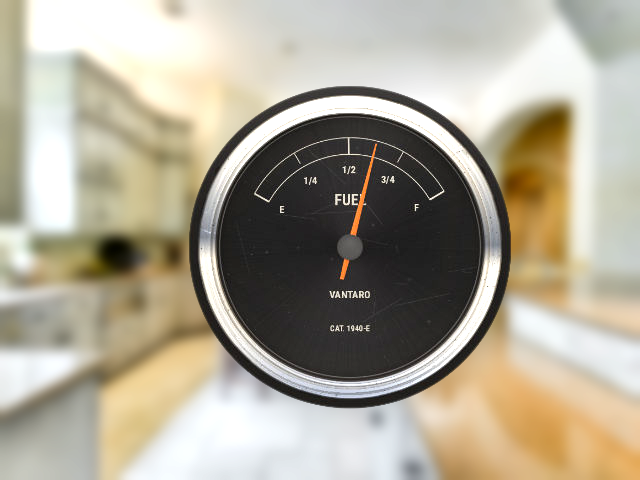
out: 0.625
